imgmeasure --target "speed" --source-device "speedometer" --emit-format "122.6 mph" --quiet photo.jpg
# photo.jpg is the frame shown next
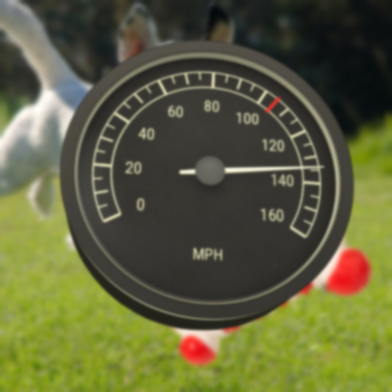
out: 135 mph
